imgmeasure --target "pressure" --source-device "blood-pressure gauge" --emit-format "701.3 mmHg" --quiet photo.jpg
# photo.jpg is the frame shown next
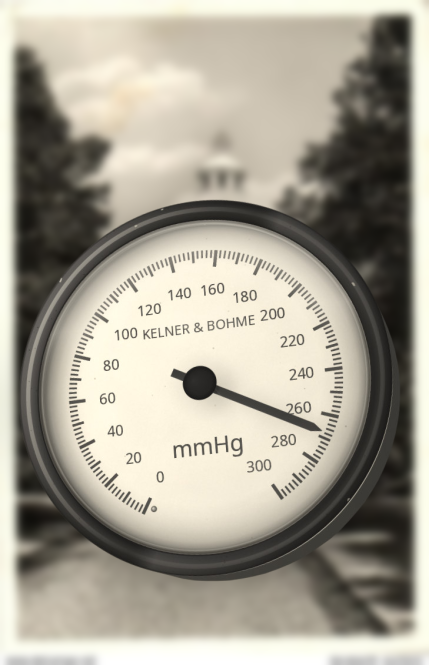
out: 268 mmHg
